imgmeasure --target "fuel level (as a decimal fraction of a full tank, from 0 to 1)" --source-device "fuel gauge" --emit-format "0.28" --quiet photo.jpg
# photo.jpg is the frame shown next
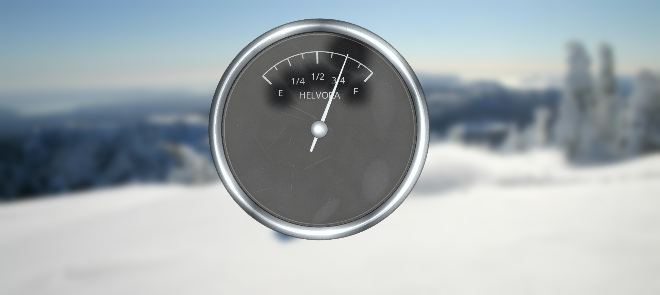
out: 0.75
